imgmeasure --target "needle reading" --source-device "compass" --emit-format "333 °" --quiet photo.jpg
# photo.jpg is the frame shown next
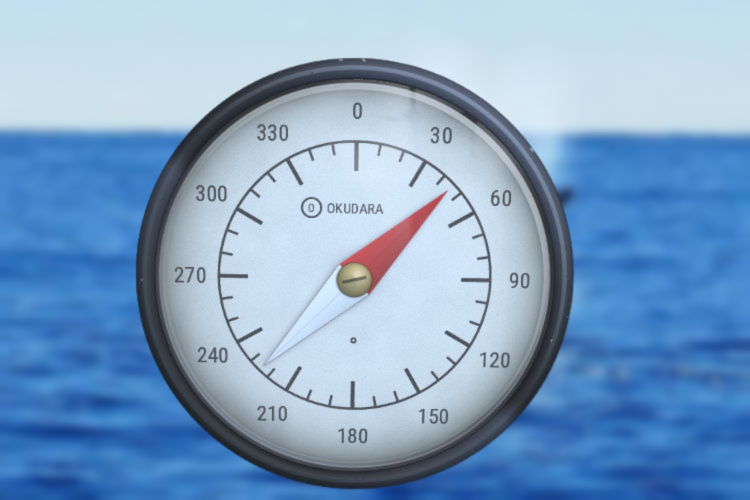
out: 45 °
